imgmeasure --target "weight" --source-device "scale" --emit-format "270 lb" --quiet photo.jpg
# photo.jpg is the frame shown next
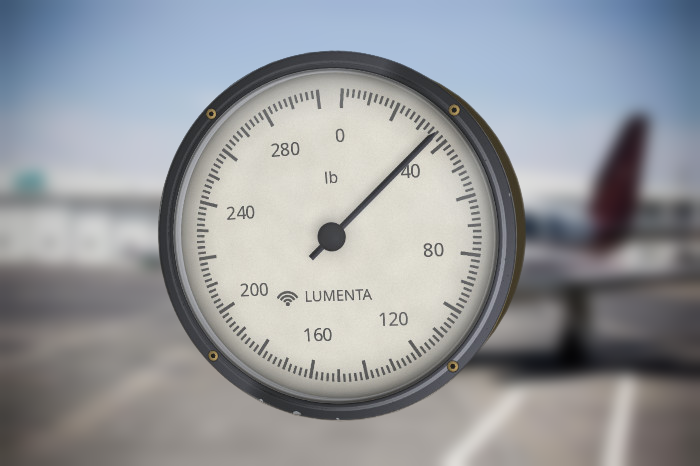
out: 36 lb
